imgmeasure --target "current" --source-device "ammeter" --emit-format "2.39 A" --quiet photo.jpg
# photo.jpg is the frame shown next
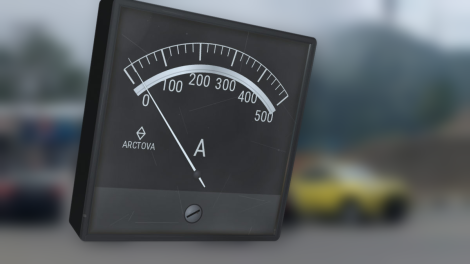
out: 20 A
